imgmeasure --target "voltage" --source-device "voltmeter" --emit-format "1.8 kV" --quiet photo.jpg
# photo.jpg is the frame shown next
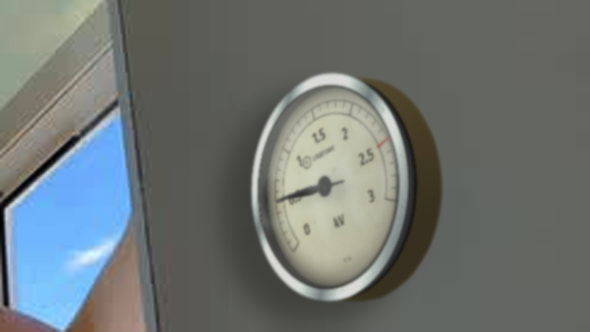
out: 0.5 kV
